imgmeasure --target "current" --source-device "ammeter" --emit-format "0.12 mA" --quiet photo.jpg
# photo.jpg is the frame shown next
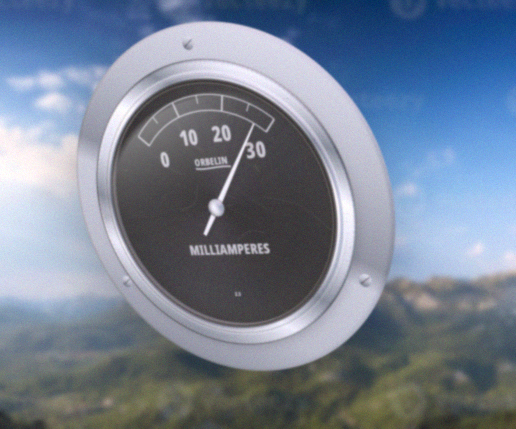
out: 27.5 mA
